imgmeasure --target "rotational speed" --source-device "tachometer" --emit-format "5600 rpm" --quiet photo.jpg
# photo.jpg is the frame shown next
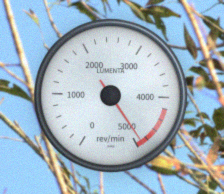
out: 4900 rpm
